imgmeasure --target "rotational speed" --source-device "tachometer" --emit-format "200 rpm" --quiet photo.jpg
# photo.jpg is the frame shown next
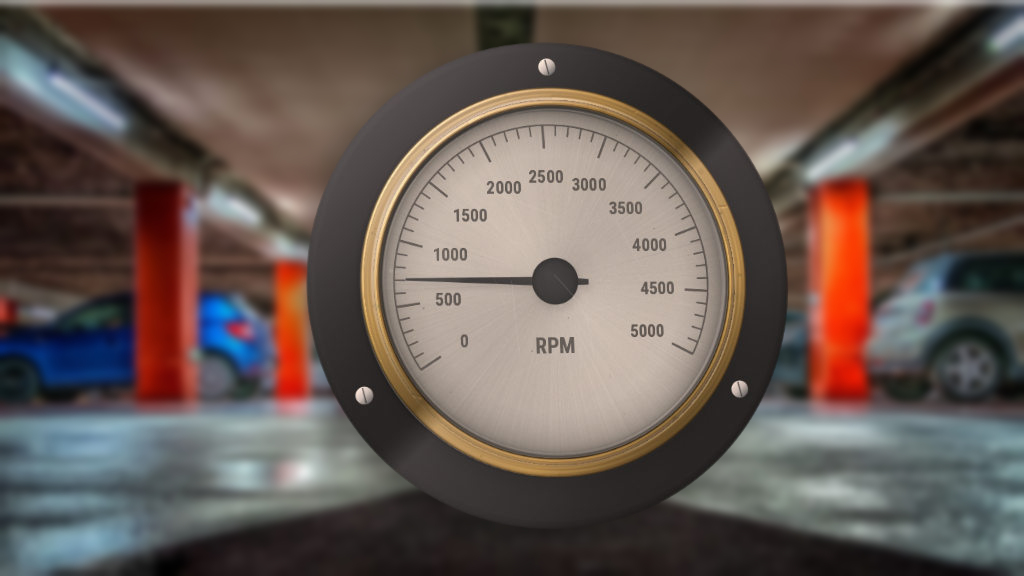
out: 700 rpm
